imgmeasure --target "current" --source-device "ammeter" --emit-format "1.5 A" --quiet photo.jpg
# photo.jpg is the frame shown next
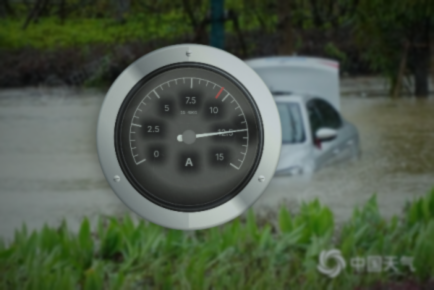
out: 12.5 A
